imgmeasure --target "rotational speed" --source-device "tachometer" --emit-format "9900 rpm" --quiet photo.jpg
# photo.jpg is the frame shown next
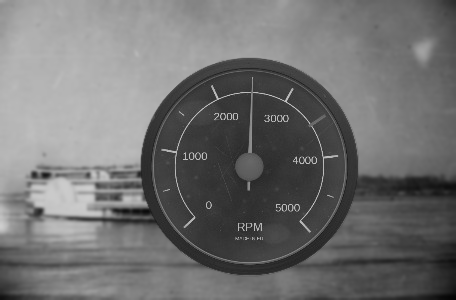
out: 2500 rpm
